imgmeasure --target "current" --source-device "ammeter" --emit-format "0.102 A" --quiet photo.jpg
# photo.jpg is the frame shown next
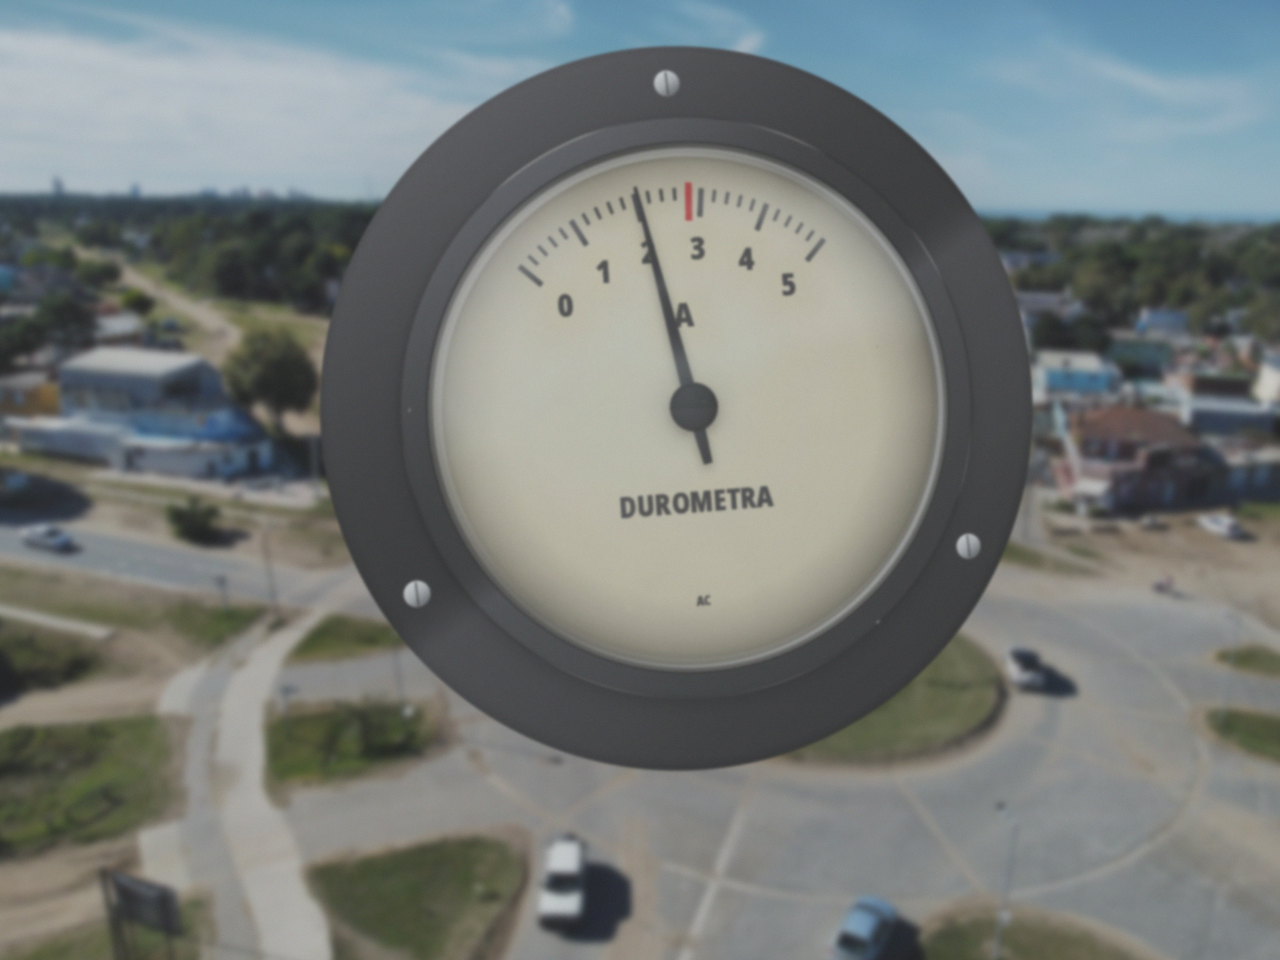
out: 2 A
